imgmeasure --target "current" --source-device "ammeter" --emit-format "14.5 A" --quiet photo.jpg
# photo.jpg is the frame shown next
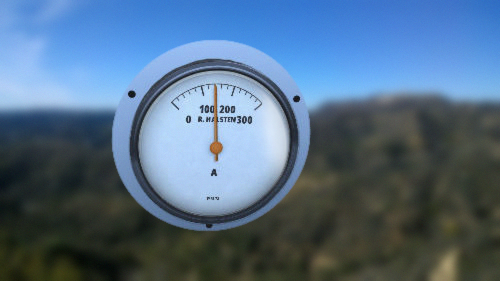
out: 140 A
